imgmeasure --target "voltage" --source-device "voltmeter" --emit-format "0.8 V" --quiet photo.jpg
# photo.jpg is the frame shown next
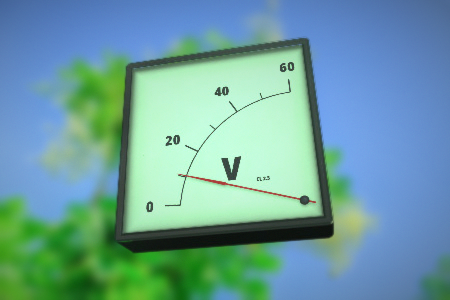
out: 10 V
